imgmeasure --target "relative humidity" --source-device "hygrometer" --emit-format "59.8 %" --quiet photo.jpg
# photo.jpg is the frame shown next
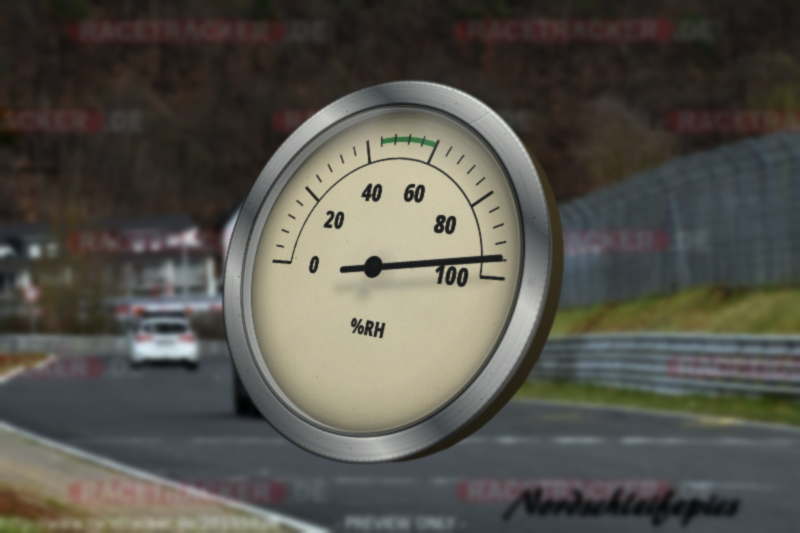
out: 96 %
